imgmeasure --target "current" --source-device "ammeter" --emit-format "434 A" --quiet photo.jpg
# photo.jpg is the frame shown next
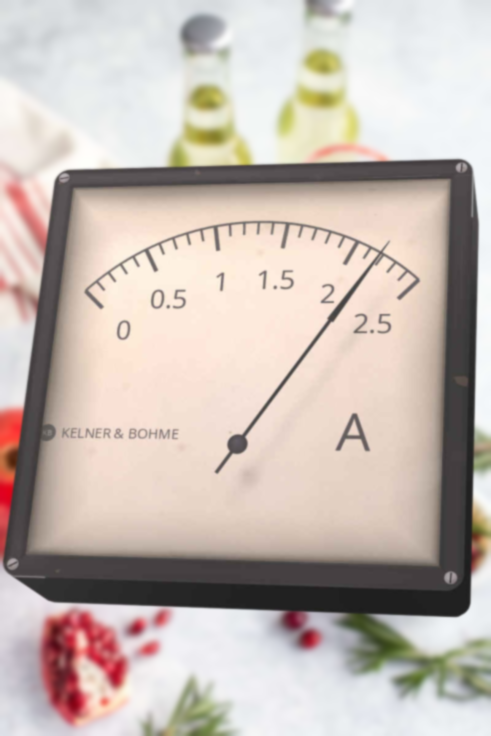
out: 2.2 A
